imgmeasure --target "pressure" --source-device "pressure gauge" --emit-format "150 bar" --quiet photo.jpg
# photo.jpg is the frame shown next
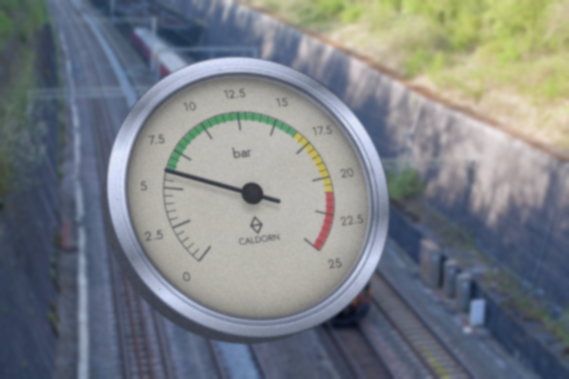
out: 6 bar
